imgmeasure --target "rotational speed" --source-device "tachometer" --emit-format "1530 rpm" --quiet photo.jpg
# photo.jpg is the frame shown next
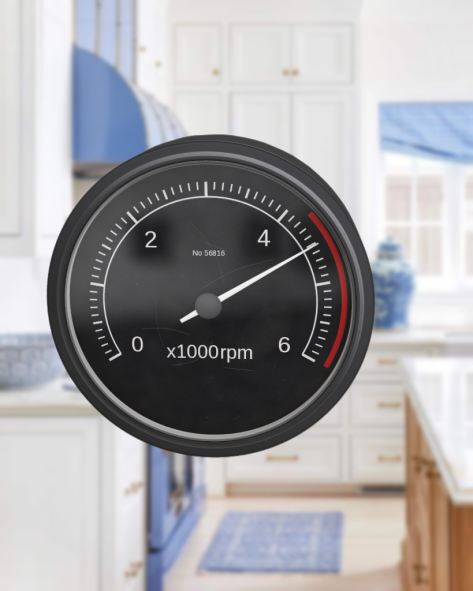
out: 4500 rpm
